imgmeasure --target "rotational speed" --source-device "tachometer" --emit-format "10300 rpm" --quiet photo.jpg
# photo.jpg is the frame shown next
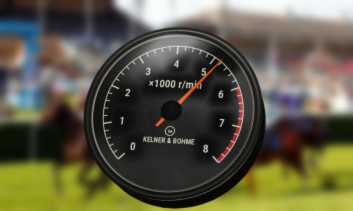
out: 5200 rpm
